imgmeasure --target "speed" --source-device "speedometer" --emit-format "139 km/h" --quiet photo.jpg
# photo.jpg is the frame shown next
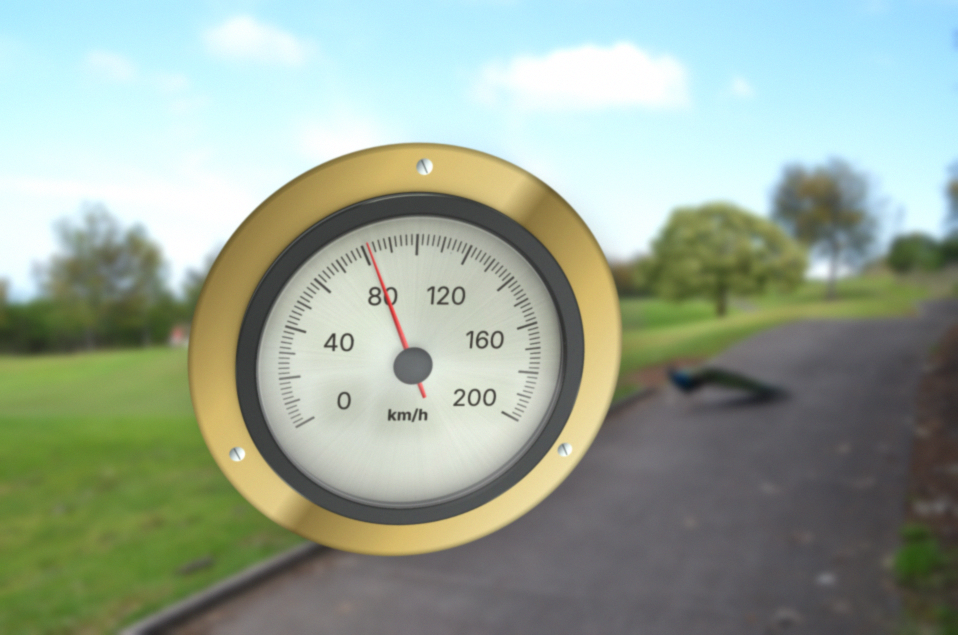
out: 82 km/h
